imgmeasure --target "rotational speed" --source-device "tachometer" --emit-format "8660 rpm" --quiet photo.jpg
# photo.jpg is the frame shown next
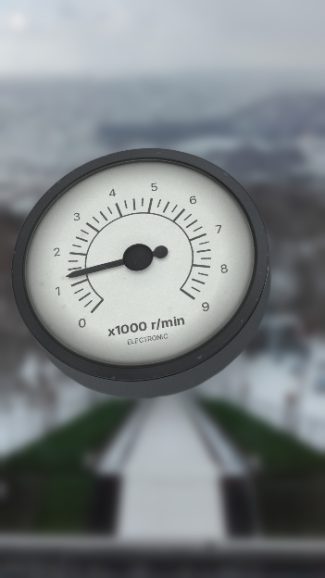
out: 1250 rpm
